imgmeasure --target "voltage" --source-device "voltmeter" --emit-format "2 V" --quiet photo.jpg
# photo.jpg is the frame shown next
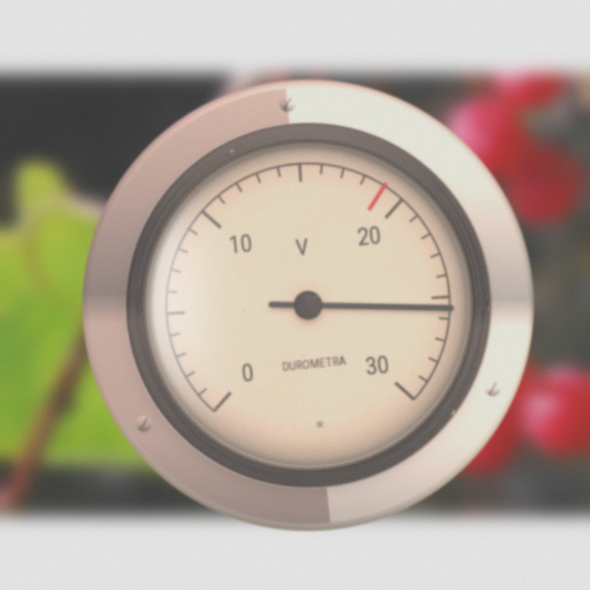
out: 25.5 V
